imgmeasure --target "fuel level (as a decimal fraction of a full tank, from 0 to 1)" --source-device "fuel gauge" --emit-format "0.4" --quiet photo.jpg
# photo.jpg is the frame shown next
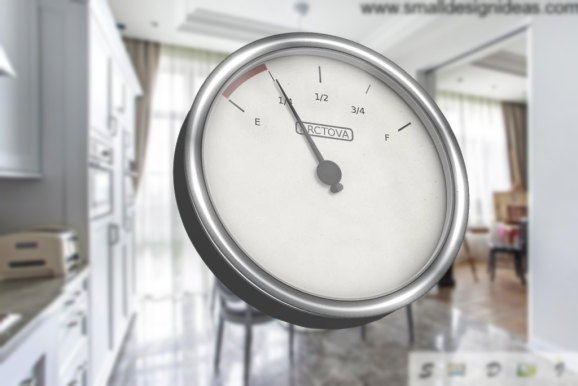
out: 0.25
